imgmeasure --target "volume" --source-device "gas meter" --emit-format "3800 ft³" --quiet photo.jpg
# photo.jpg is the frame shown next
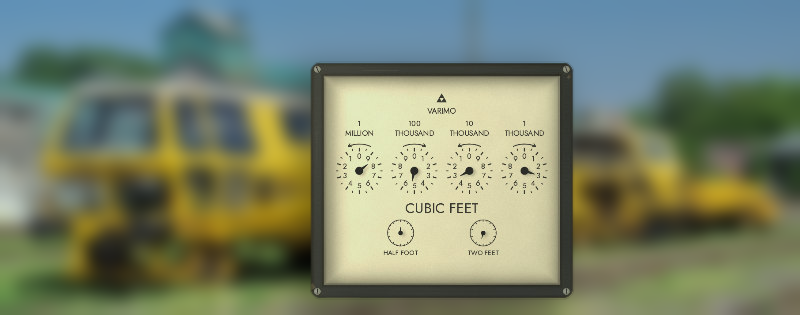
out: 853300 ft³
